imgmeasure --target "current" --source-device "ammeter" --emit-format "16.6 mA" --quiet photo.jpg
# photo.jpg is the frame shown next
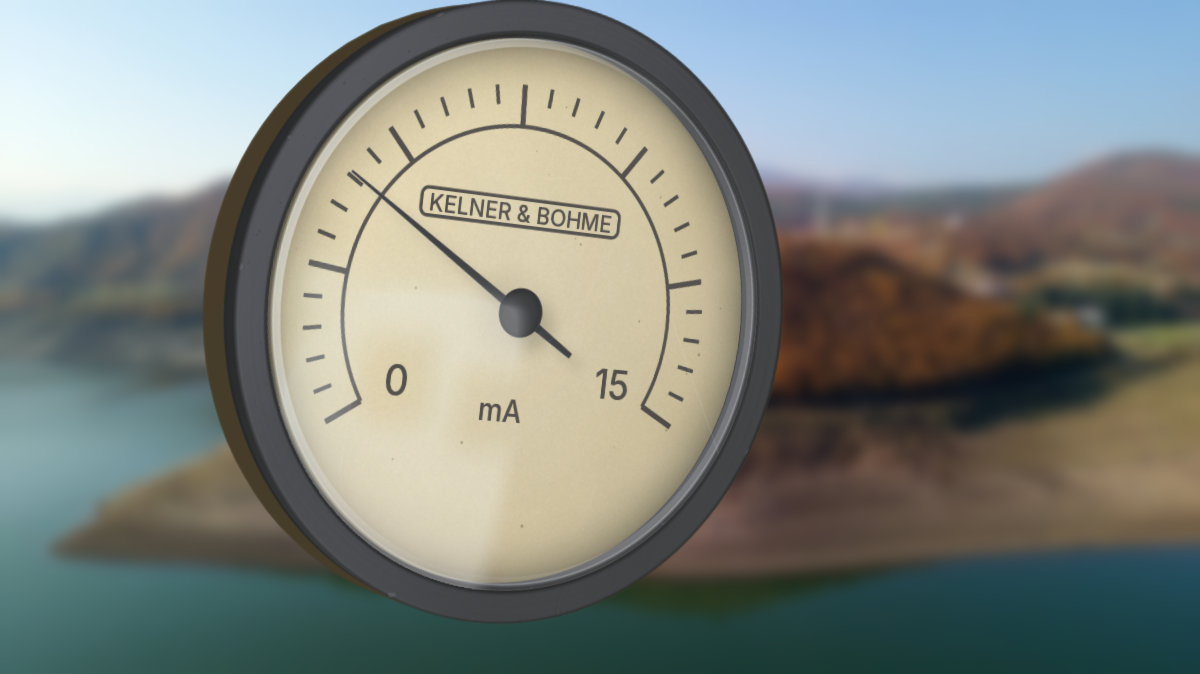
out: 4 mA
